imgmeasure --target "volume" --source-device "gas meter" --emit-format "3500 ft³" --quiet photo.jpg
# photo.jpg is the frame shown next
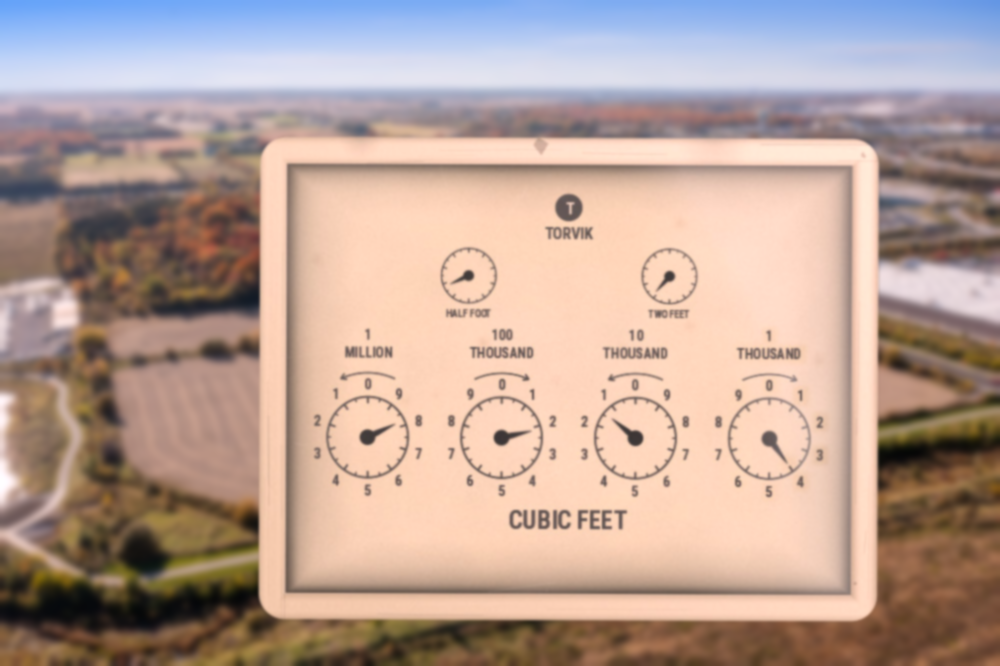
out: 821400 ft³
